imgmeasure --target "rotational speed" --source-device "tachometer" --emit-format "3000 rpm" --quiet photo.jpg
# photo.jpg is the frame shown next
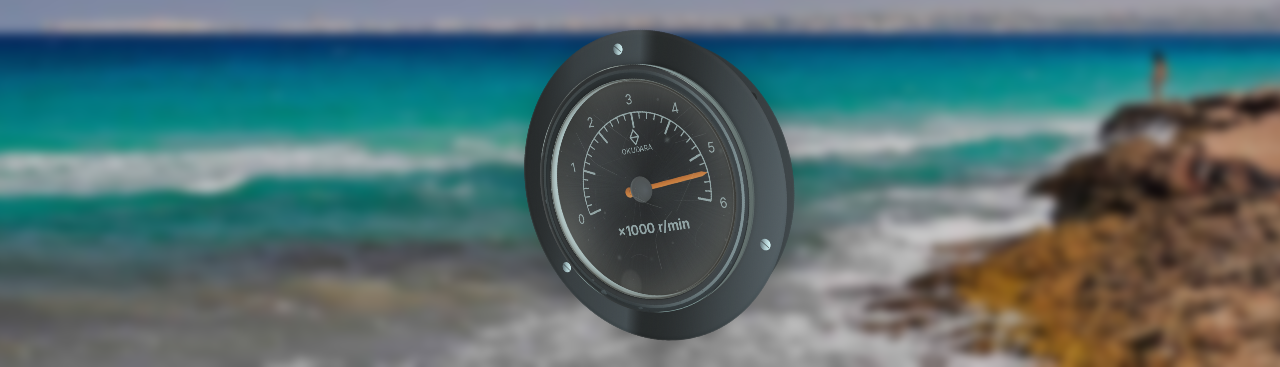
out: 5400 rpm
